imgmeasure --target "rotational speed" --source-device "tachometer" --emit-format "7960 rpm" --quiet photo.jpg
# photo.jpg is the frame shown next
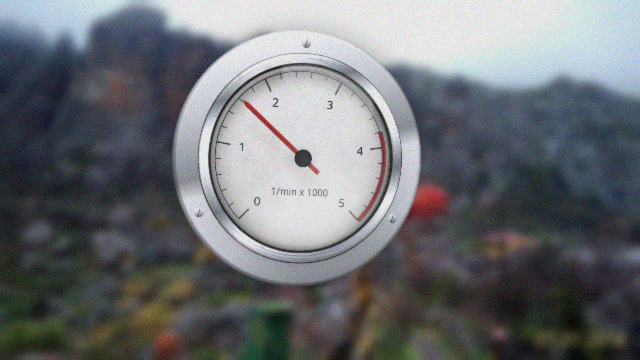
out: 1600 rpm
